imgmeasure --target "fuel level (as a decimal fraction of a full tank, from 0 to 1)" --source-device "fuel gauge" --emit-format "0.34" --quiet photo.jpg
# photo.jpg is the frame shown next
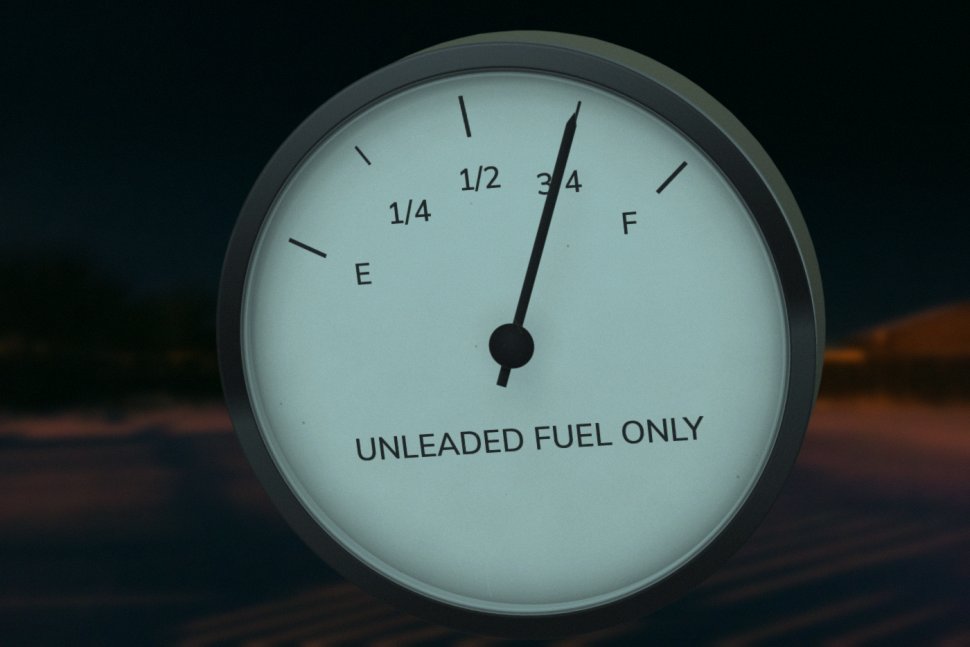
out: 0.75
